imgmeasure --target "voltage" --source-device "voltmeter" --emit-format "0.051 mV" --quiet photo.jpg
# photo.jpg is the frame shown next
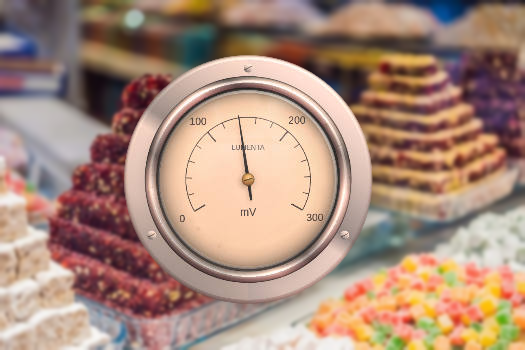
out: 140 mV
